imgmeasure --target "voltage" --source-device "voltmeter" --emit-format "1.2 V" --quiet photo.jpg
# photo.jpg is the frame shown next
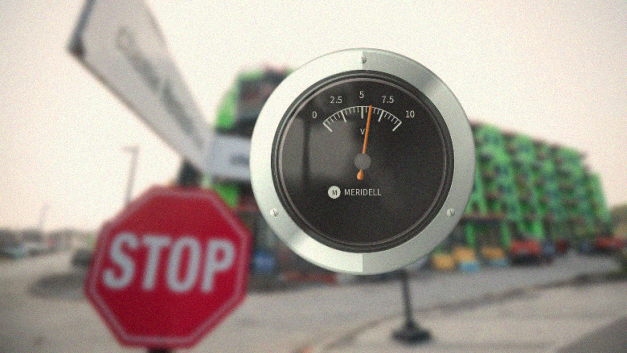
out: 6 V
